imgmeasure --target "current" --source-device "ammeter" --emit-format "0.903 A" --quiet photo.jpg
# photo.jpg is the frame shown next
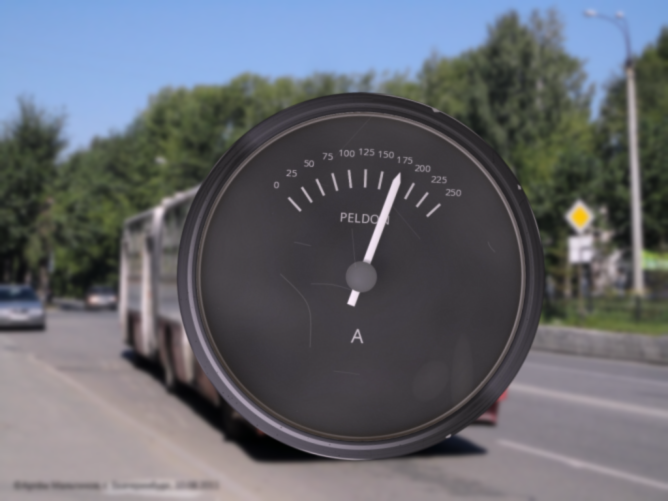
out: 175 A
